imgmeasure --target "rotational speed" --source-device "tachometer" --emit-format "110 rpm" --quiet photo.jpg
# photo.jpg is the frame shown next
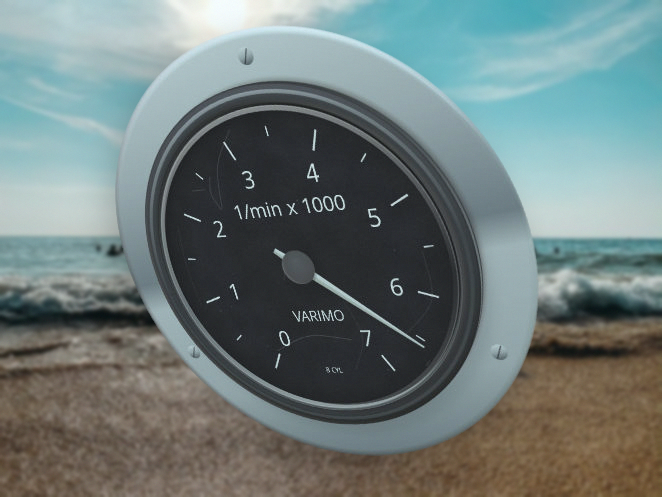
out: 6500 rpm
